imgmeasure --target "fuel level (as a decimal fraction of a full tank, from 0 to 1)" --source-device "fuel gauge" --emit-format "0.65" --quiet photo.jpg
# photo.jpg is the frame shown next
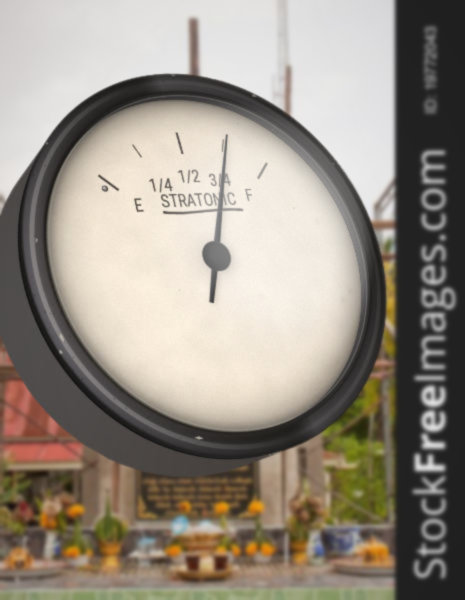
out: 0.75
